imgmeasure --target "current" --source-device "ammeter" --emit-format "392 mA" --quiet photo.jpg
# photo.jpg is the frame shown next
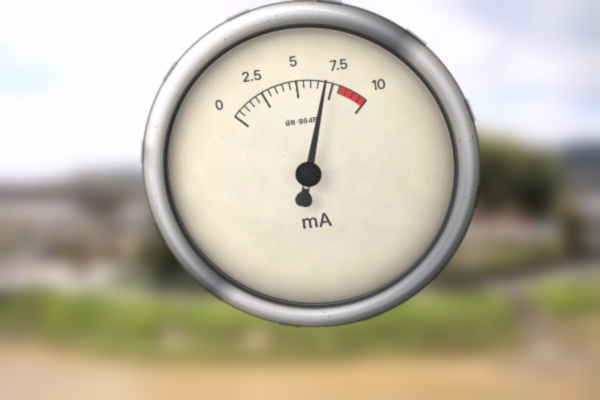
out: 7 mA
